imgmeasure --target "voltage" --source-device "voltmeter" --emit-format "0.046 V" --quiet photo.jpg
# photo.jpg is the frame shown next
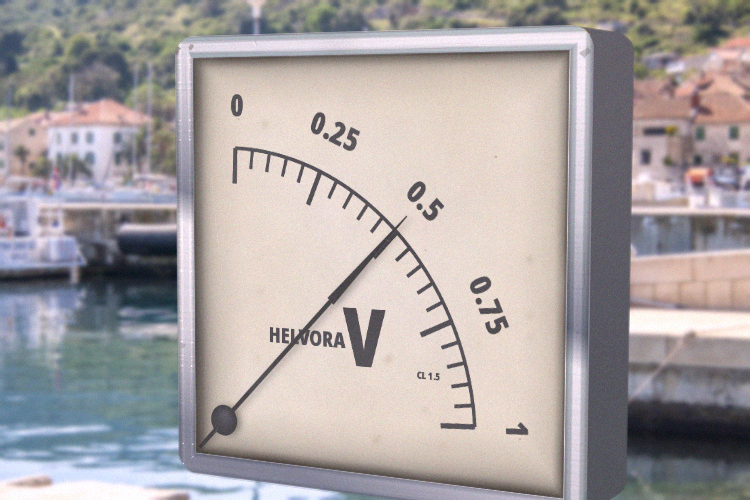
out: 0.5 V
